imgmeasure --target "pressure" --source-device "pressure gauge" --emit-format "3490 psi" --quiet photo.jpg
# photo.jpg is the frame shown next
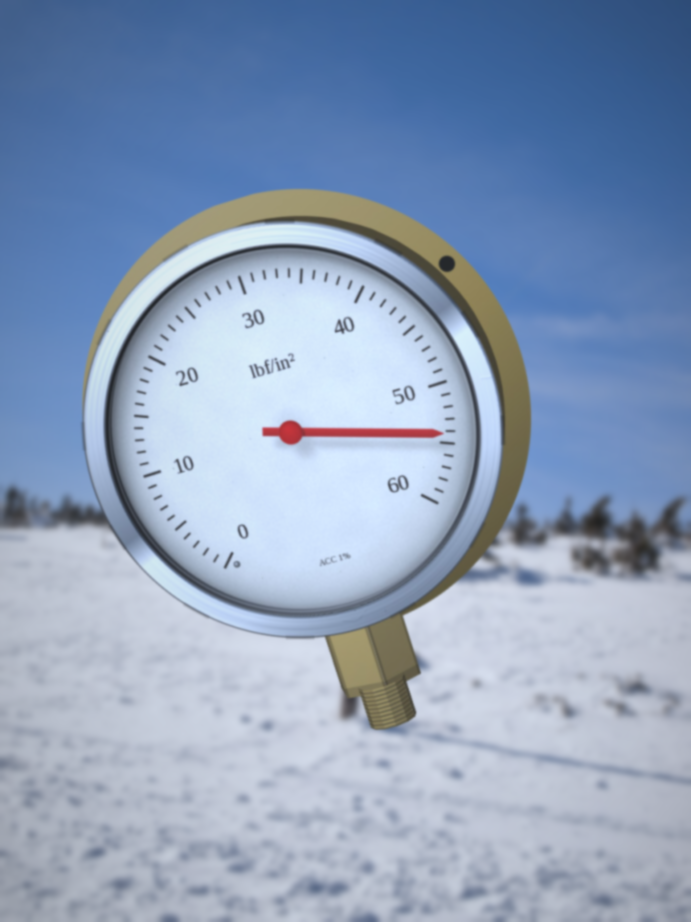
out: 54 psi
